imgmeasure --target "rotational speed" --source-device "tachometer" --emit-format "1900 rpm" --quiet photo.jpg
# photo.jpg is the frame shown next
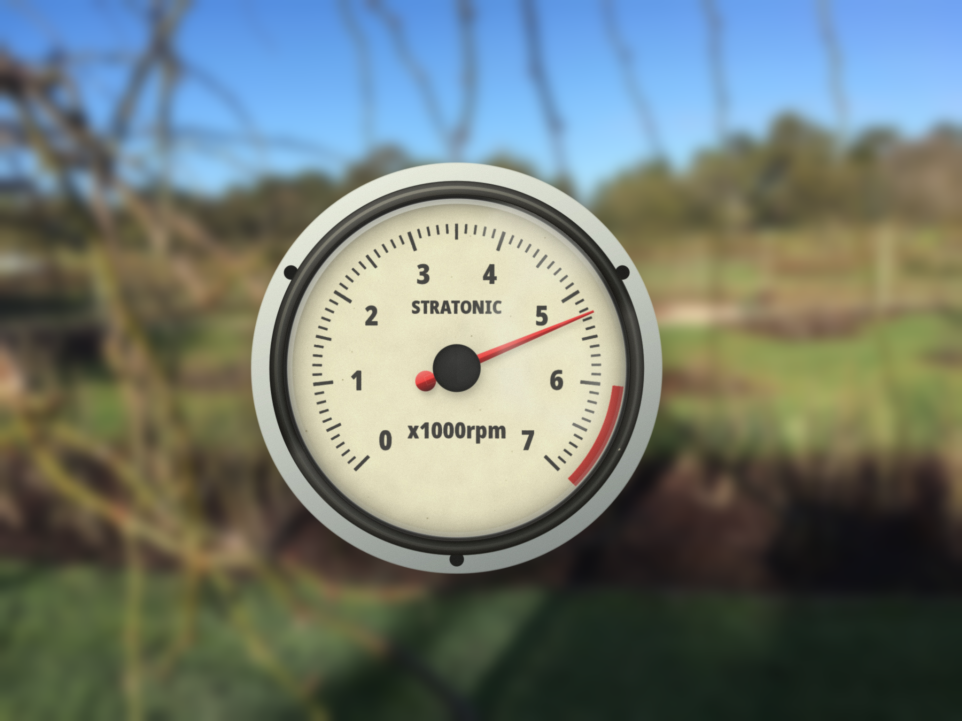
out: 5250 rpm
